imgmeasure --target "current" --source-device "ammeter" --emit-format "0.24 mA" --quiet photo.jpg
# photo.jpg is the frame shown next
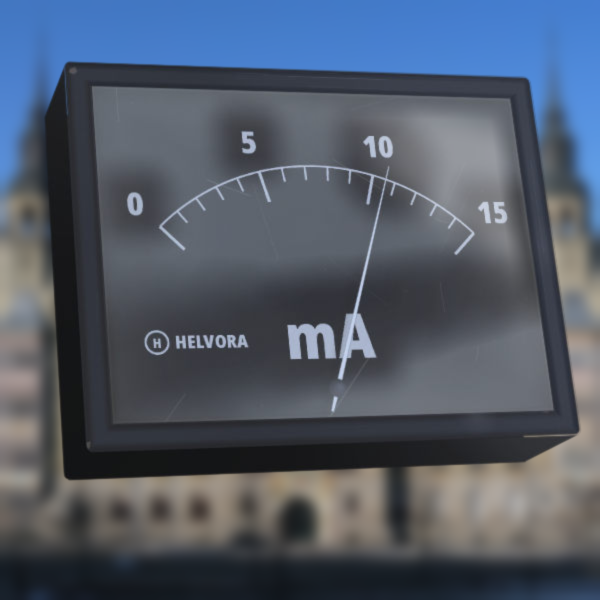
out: 10.5 mA
